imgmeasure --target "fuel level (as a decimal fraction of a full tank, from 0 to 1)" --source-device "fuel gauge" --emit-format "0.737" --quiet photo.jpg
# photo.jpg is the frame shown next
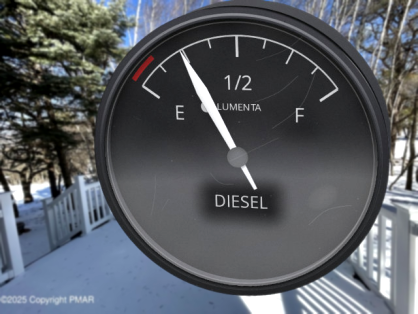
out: 0.25
